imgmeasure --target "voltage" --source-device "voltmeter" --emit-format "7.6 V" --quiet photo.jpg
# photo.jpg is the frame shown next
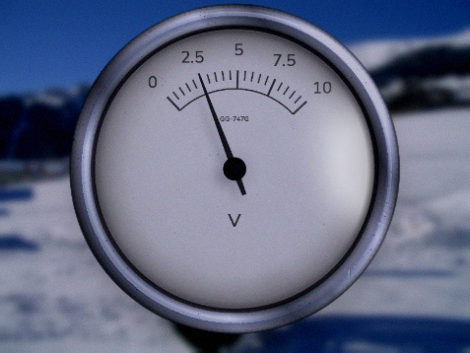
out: 2.5 V
